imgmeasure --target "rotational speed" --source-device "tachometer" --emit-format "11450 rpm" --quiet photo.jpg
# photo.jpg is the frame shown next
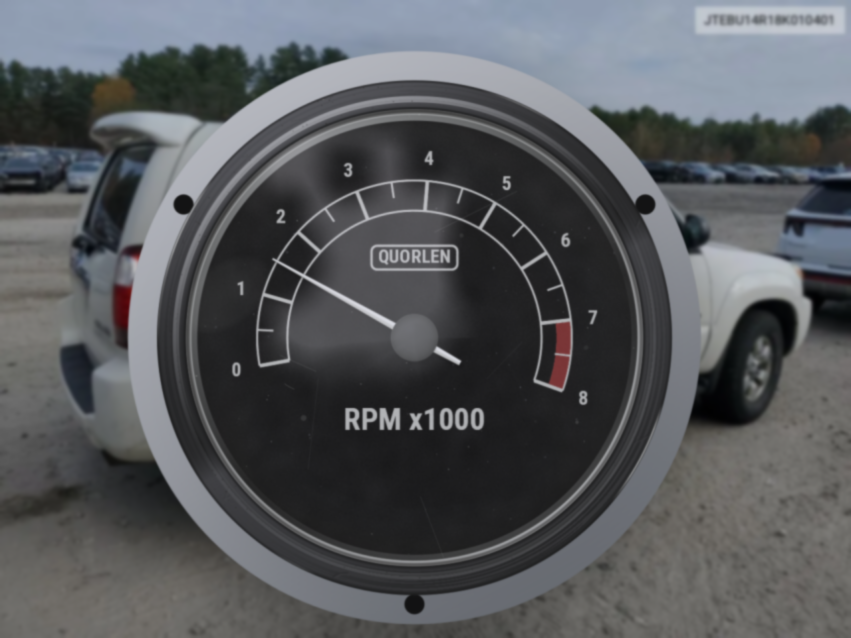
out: 1500 rpm
